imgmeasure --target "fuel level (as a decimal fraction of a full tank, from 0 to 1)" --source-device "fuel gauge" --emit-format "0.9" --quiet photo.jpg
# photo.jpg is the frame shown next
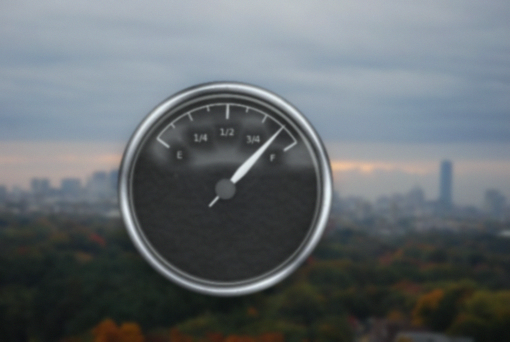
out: 0.875
